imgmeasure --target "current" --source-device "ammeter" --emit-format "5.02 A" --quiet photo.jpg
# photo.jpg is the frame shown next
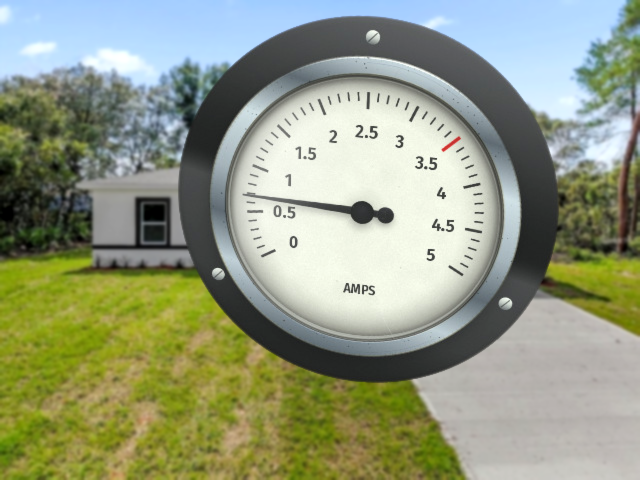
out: 0.7 A
